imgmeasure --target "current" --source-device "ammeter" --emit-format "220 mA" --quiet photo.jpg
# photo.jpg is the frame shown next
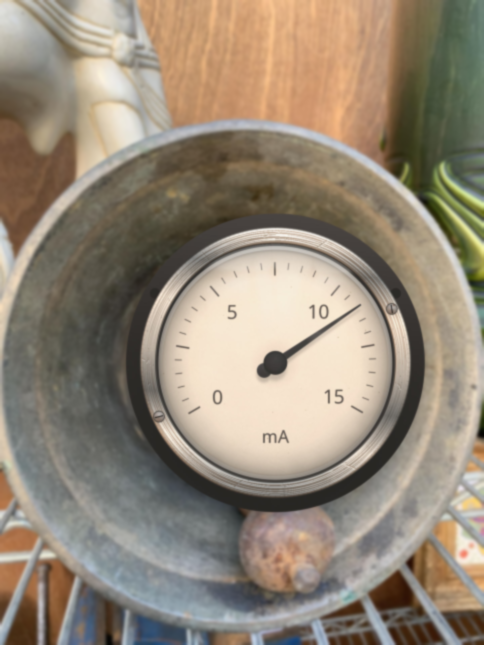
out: 11 mA
